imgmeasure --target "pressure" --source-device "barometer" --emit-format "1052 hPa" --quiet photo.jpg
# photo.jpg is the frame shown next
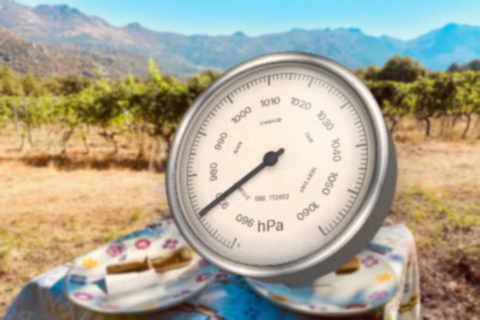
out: 970 hPa
